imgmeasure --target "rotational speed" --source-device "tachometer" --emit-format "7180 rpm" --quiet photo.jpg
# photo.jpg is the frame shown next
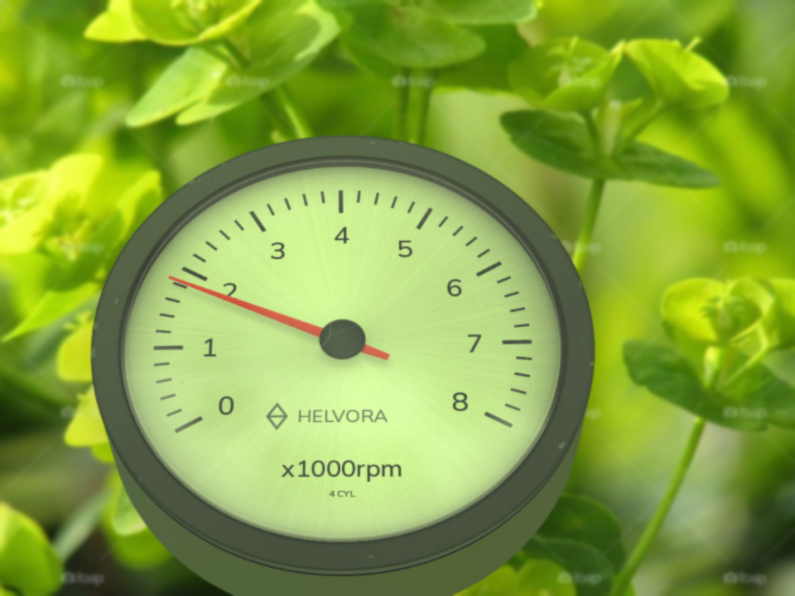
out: 1800 rpm
